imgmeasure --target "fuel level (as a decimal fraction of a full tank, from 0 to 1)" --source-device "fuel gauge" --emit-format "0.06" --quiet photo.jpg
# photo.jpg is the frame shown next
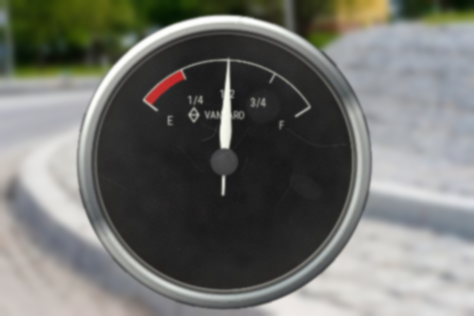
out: 0.5
